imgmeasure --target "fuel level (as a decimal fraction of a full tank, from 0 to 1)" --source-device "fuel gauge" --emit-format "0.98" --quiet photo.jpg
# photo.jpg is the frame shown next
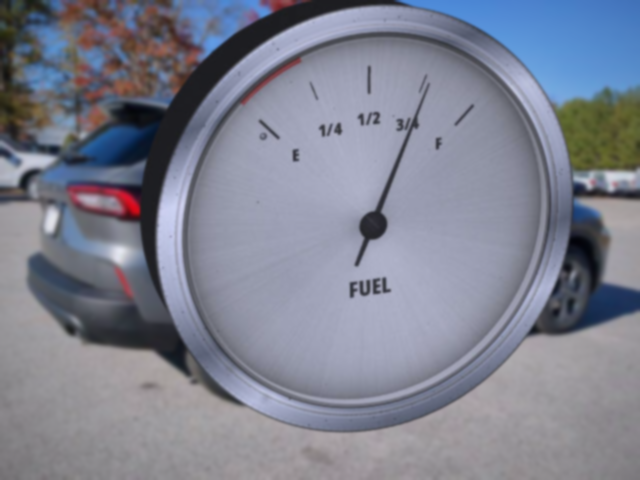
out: 0.75
